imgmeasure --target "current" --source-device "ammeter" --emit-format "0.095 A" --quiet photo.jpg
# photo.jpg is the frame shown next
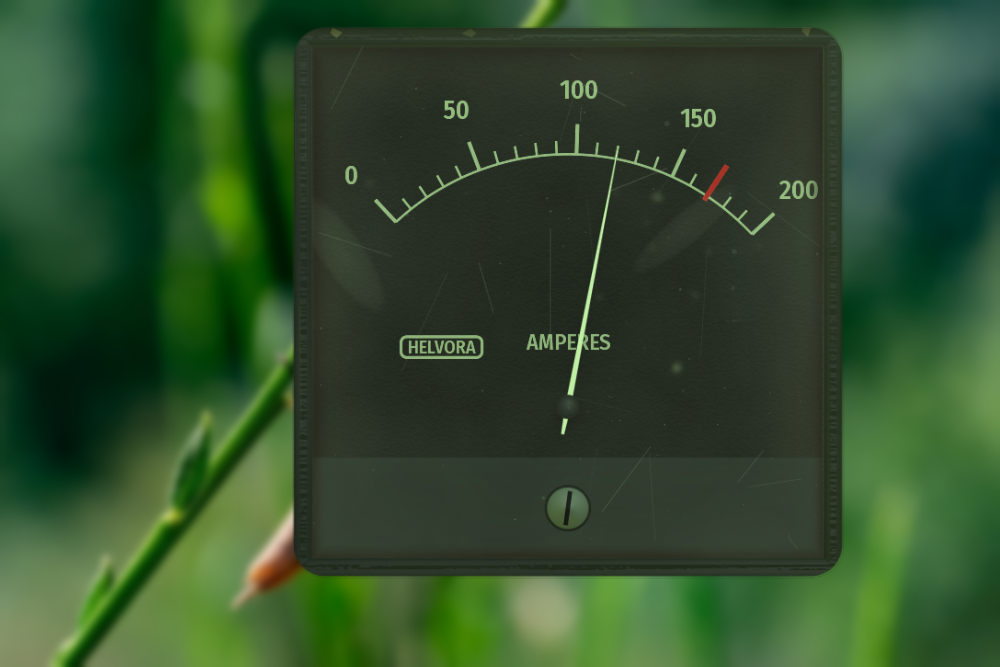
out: 120 A
